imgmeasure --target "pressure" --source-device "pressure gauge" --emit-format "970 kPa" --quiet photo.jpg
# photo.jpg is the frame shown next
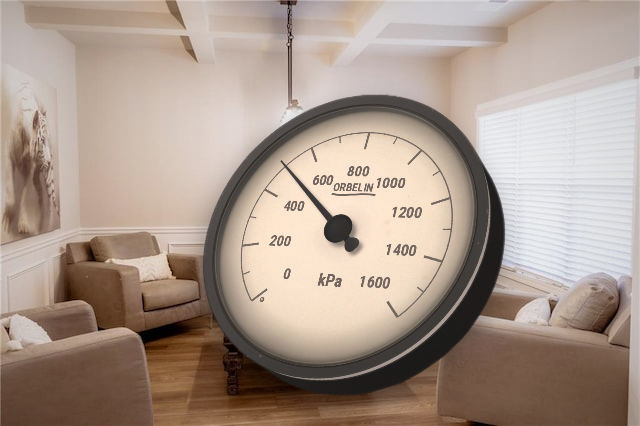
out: 500 kPa
